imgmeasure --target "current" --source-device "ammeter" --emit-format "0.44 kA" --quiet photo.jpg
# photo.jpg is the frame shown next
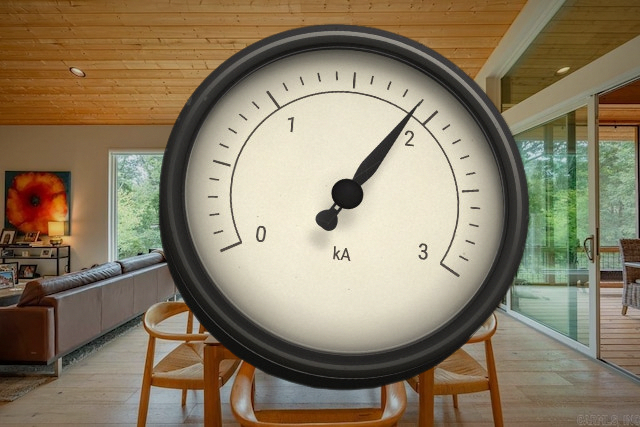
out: 1.9 kA
